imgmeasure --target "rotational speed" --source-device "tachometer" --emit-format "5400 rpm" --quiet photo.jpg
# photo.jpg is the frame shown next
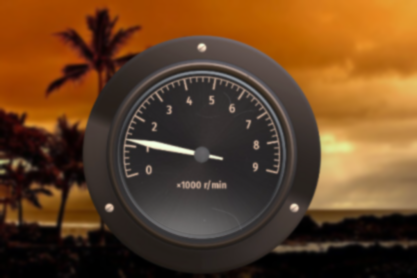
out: 1200 rpm
